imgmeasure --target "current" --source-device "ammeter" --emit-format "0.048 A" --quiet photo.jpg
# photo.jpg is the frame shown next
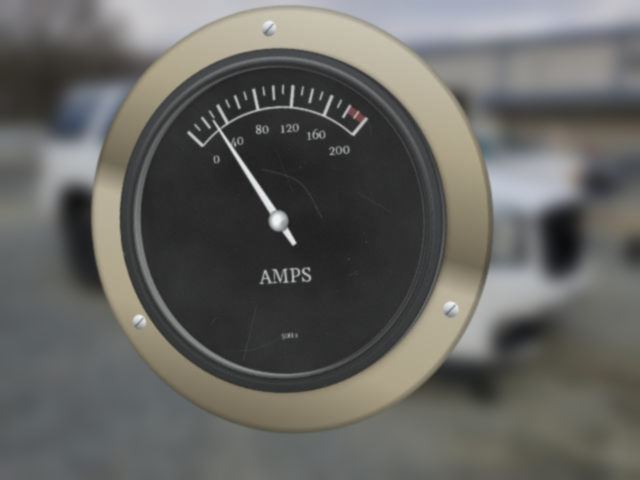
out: 30 A
